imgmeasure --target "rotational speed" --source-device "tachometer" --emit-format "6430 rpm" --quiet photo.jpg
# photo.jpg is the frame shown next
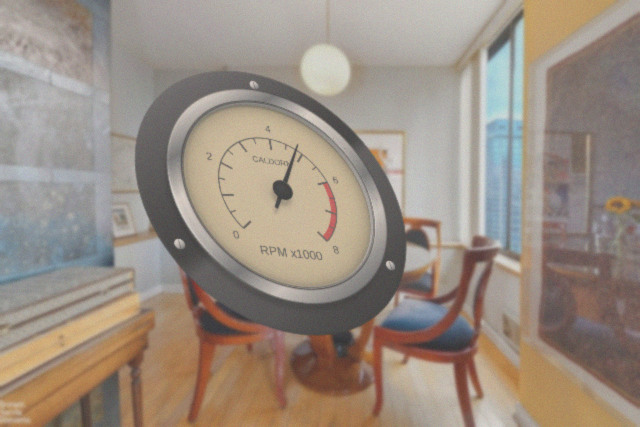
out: 4750 rpm
